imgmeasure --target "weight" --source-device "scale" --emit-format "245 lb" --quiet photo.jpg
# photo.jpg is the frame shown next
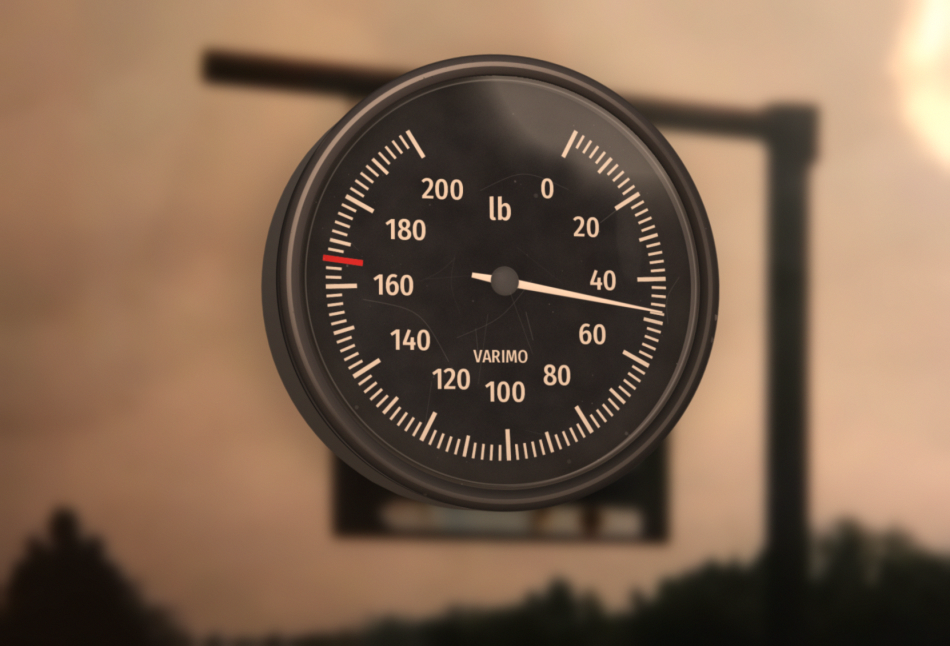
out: 48 lb
